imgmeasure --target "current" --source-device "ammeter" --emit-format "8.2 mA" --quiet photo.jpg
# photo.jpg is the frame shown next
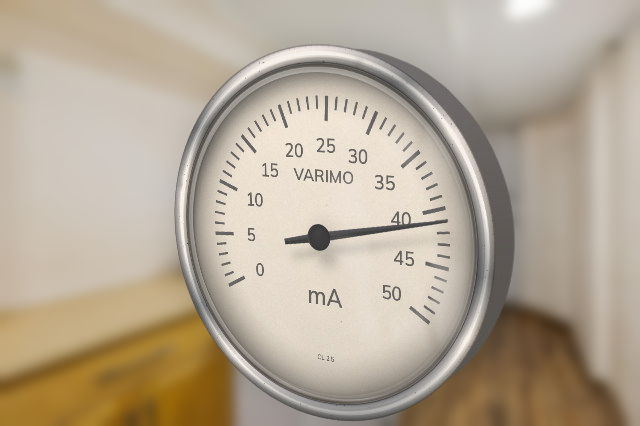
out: 41 mA
